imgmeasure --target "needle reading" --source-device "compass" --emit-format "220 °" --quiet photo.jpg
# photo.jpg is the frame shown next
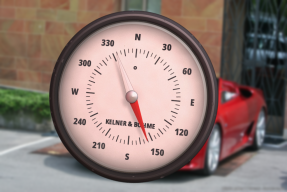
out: 155 °
